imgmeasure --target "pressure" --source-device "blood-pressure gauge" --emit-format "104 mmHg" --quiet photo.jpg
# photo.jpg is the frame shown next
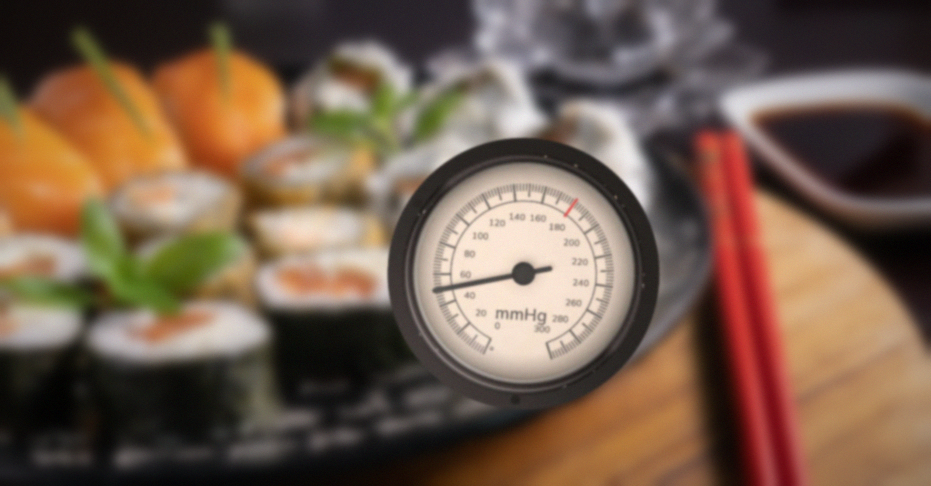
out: 50 mmHg
